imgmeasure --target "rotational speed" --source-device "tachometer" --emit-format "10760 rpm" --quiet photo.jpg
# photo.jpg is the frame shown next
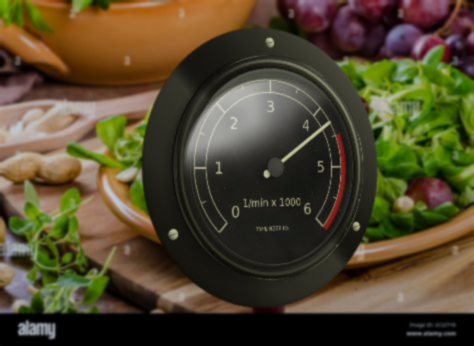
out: 4250 rpm
